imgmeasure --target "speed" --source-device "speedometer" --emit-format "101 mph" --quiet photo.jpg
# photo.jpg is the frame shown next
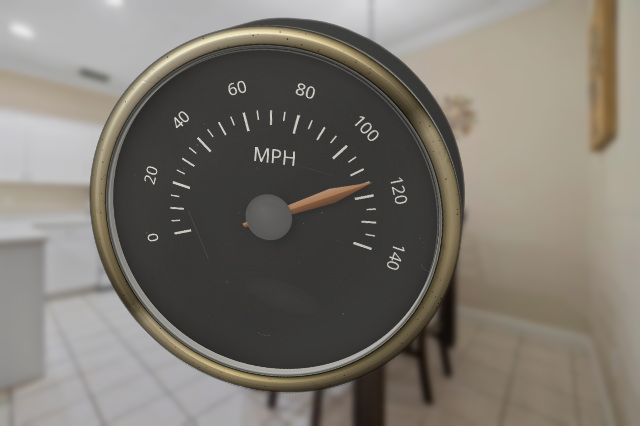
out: 115 mph
